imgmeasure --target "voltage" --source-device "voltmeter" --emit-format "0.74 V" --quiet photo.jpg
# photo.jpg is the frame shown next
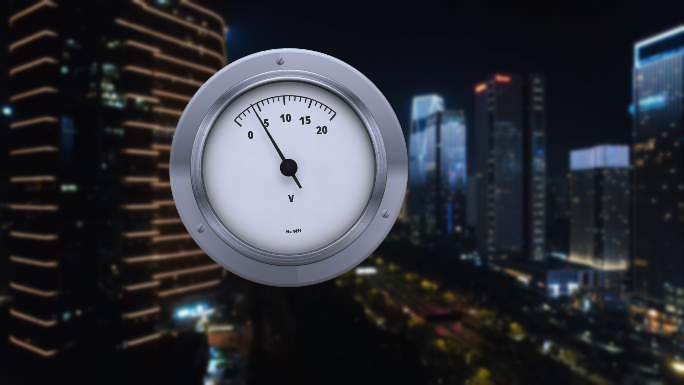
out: 4 V
